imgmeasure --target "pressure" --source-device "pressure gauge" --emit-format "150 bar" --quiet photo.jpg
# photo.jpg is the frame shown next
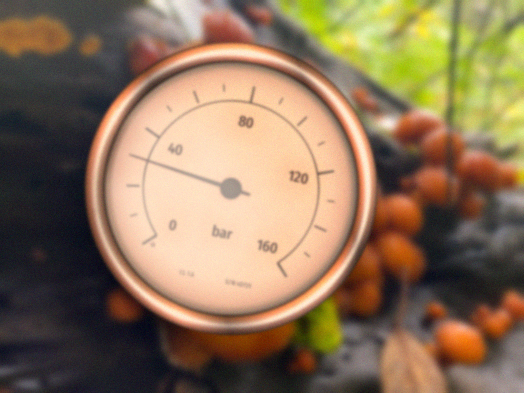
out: 30 bar
